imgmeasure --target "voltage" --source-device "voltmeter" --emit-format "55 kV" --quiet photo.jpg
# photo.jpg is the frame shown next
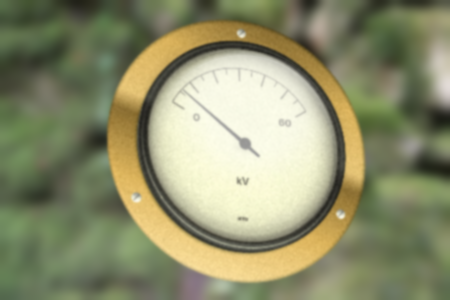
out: 5 kV
